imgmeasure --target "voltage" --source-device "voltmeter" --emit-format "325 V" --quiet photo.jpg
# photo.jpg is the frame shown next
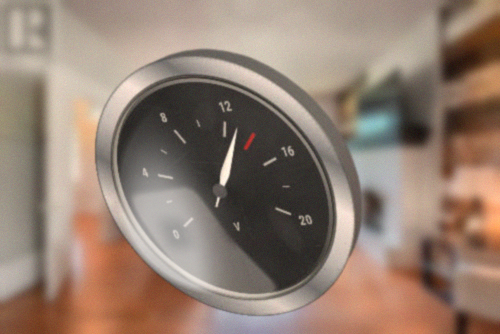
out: 13 V
